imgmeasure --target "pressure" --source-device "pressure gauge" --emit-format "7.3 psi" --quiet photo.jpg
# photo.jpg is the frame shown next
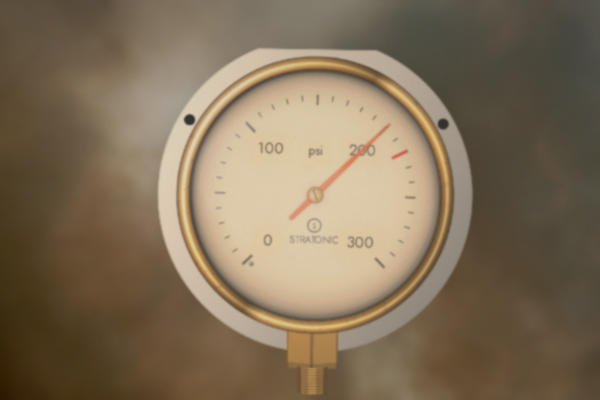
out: 200 psi
